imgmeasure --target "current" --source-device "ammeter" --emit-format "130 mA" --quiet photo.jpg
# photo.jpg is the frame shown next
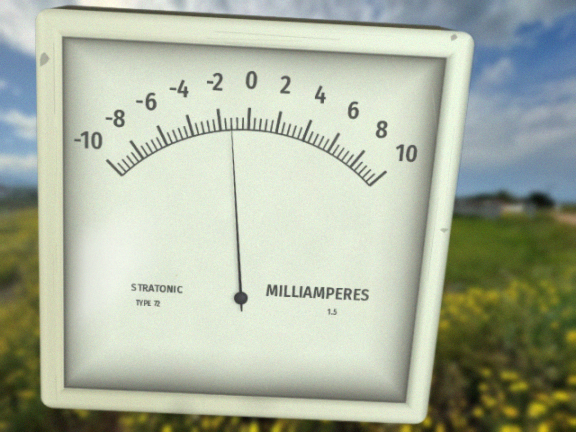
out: -1.2 mA
